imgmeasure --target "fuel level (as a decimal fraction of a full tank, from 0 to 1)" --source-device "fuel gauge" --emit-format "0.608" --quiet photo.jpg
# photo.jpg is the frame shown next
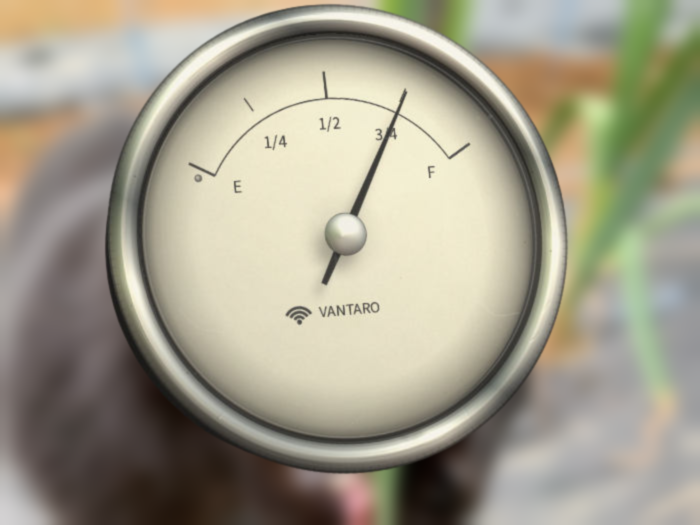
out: 0.75
